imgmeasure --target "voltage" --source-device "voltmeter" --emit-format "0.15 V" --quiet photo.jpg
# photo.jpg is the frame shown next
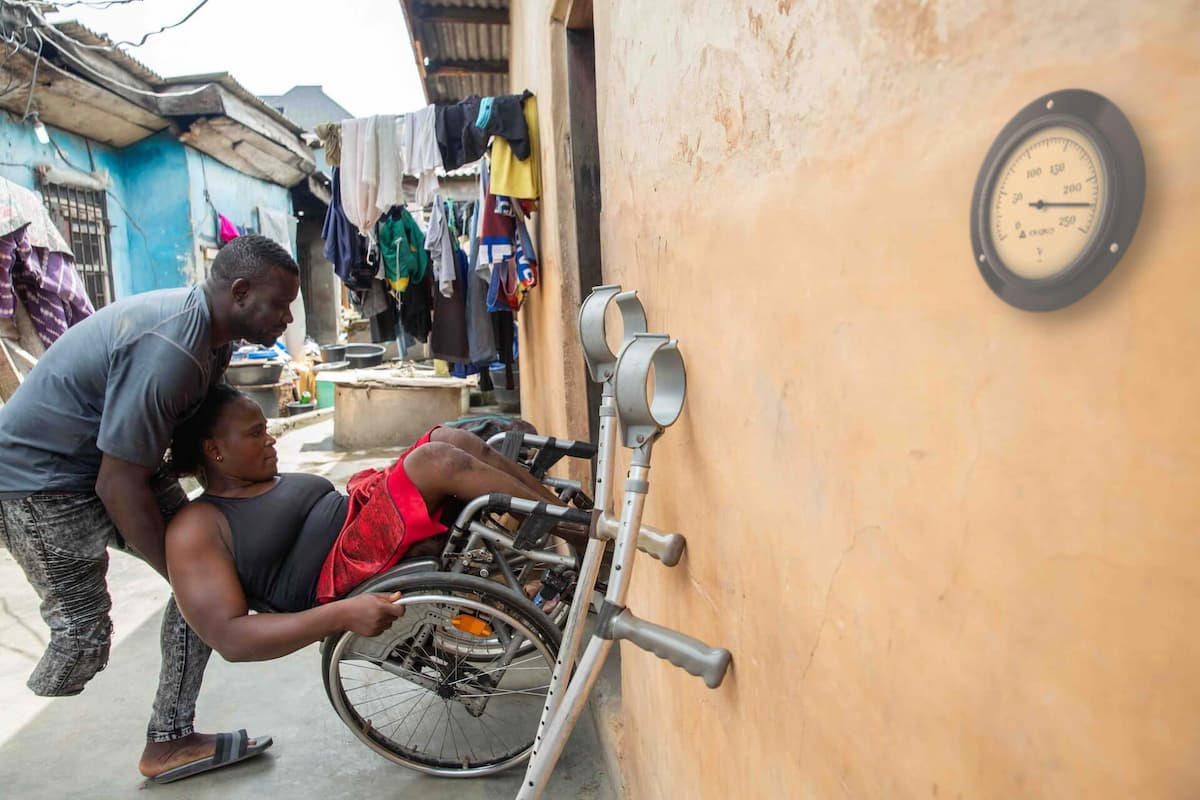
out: 225 V
